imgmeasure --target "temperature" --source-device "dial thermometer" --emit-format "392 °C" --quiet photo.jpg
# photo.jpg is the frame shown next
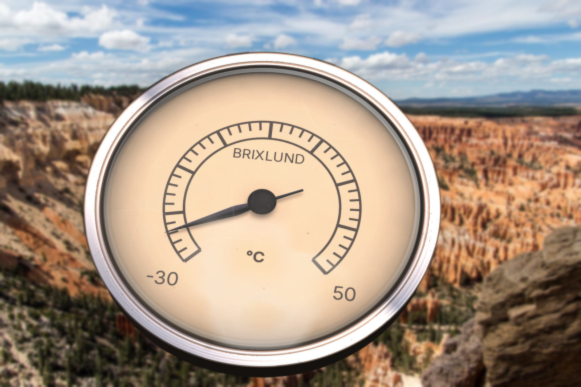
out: -24 °C
